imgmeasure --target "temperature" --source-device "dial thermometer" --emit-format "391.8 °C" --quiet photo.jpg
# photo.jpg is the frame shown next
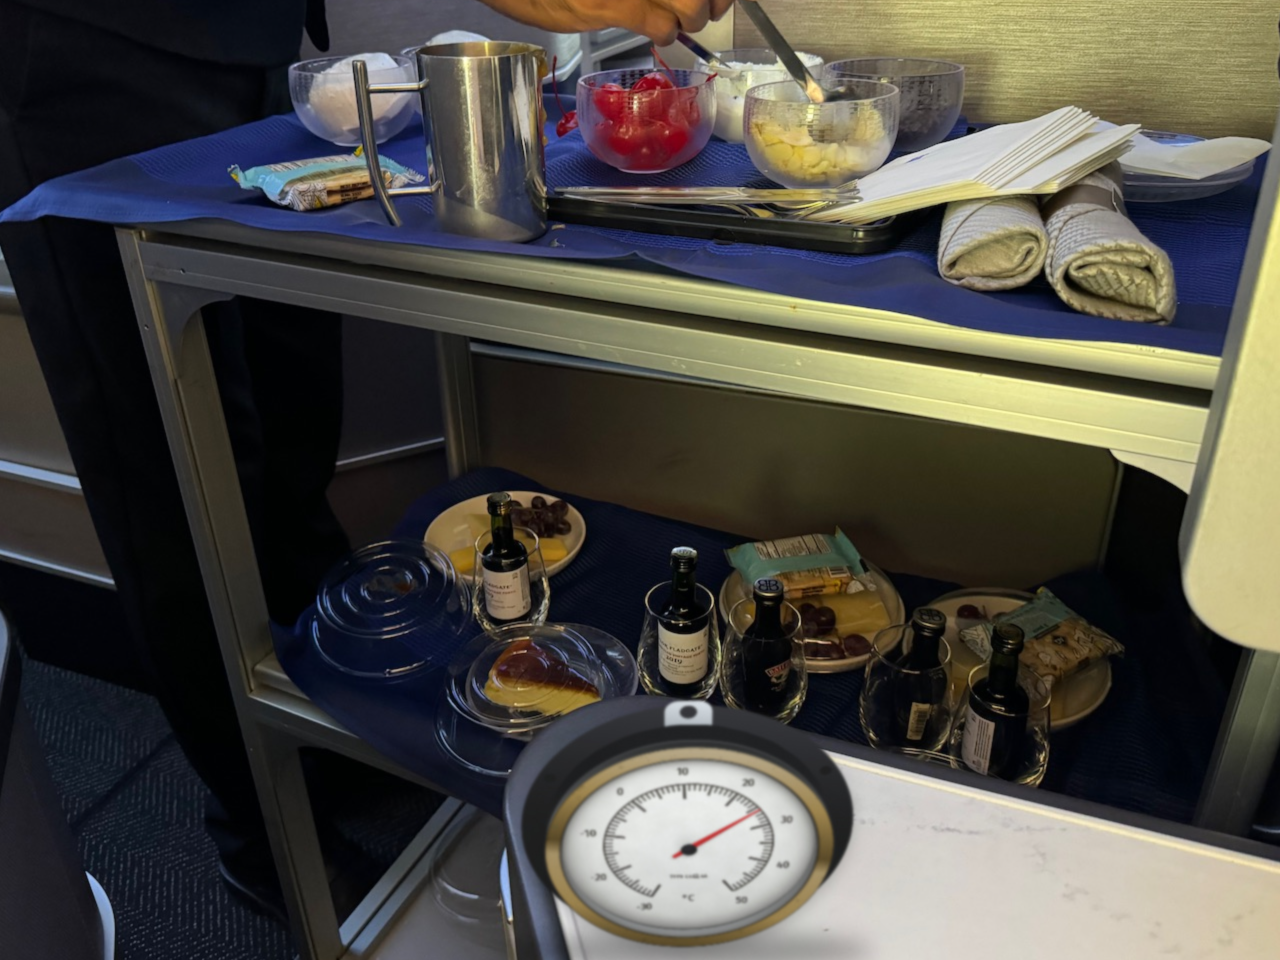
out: 25 °C
